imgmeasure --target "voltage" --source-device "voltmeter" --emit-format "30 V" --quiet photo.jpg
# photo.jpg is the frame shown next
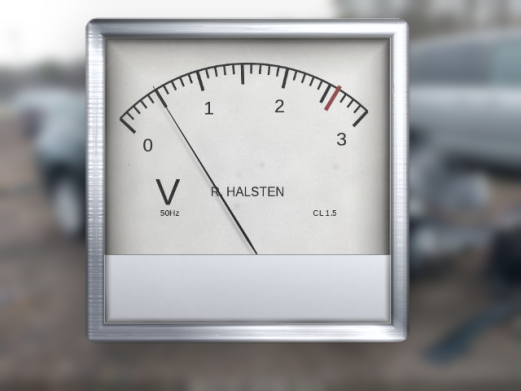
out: 0.5 V
